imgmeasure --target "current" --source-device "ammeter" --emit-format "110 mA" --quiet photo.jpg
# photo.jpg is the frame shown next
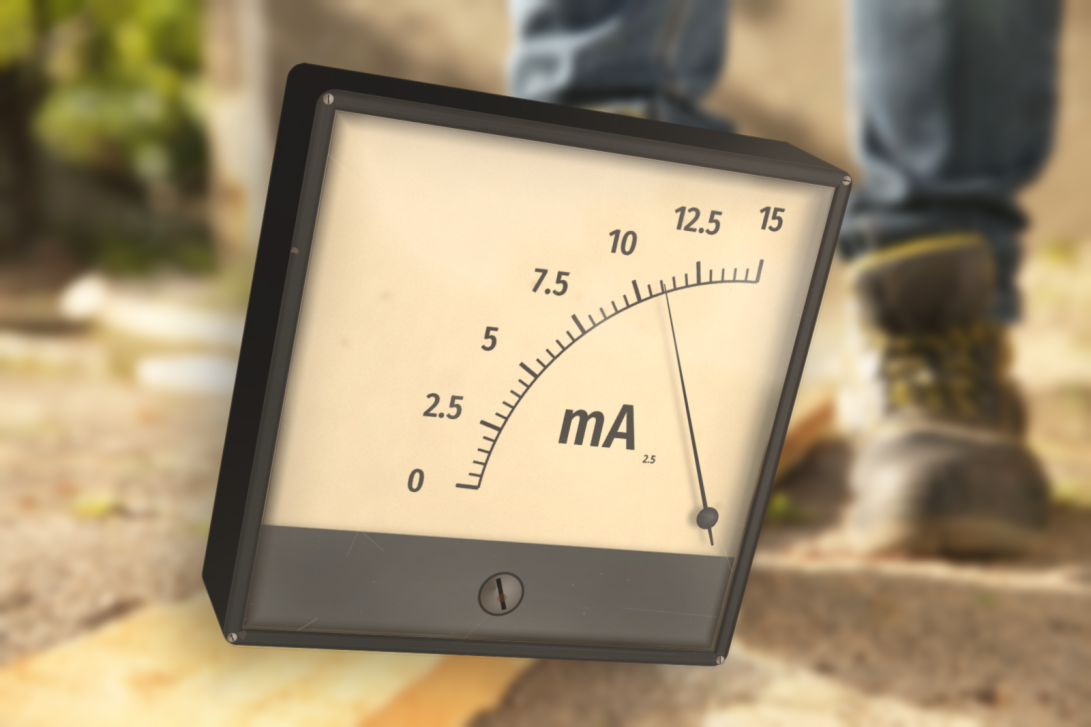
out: 11 mA
